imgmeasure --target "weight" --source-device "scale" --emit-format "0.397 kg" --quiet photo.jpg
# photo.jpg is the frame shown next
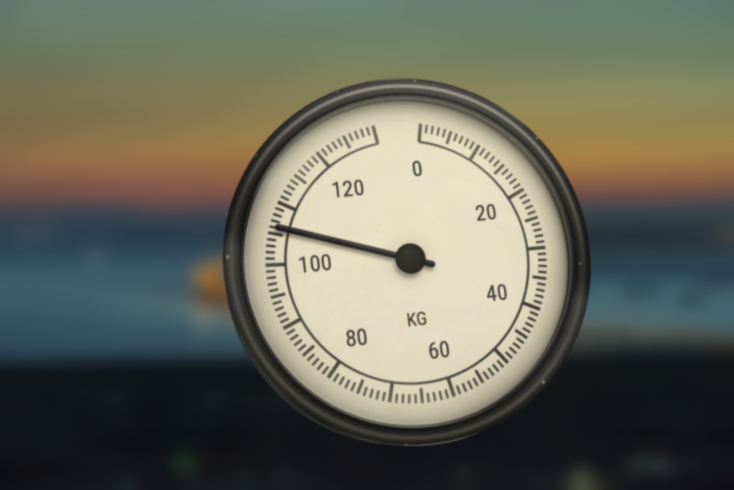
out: 106 kg
